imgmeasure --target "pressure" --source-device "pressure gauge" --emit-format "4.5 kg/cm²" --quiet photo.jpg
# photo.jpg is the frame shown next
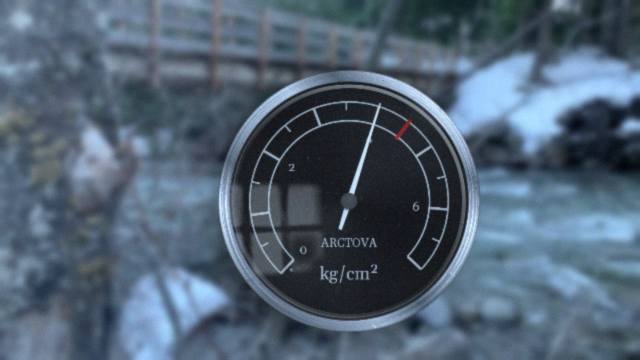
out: 4 kg/cm²
